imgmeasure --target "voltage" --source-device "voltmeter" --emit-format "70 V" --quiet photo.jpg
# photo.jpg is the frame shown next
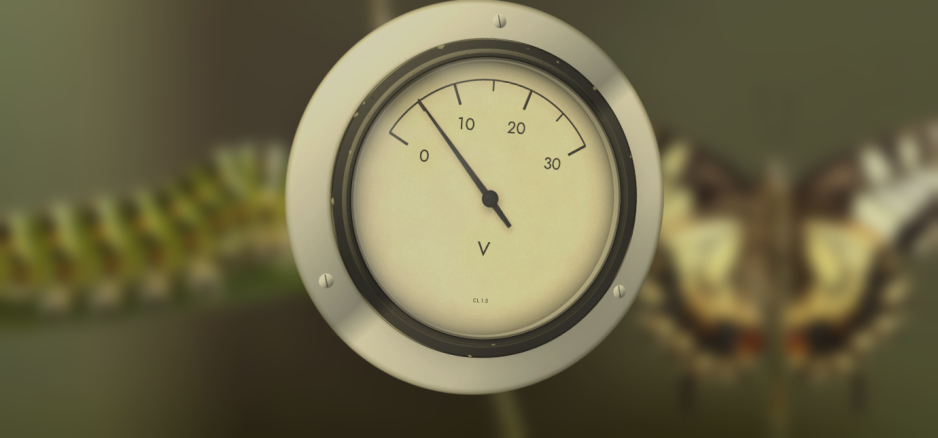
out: 5 V
